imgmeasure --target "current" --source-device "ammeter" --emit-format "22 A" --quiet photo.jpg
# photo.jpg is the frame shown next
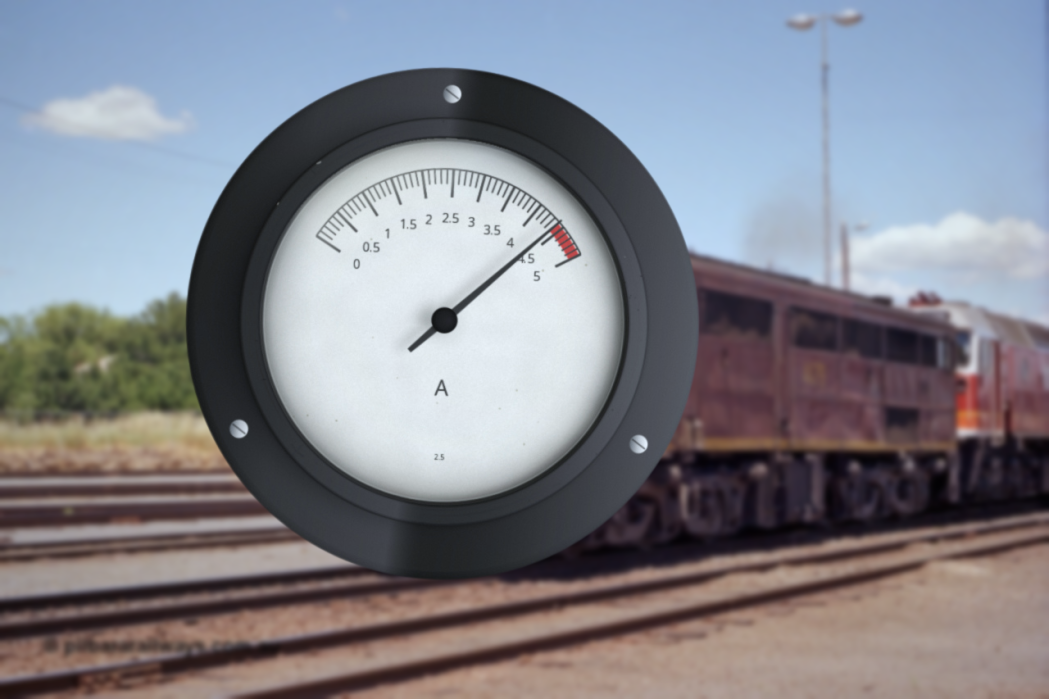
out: 4.4 A
